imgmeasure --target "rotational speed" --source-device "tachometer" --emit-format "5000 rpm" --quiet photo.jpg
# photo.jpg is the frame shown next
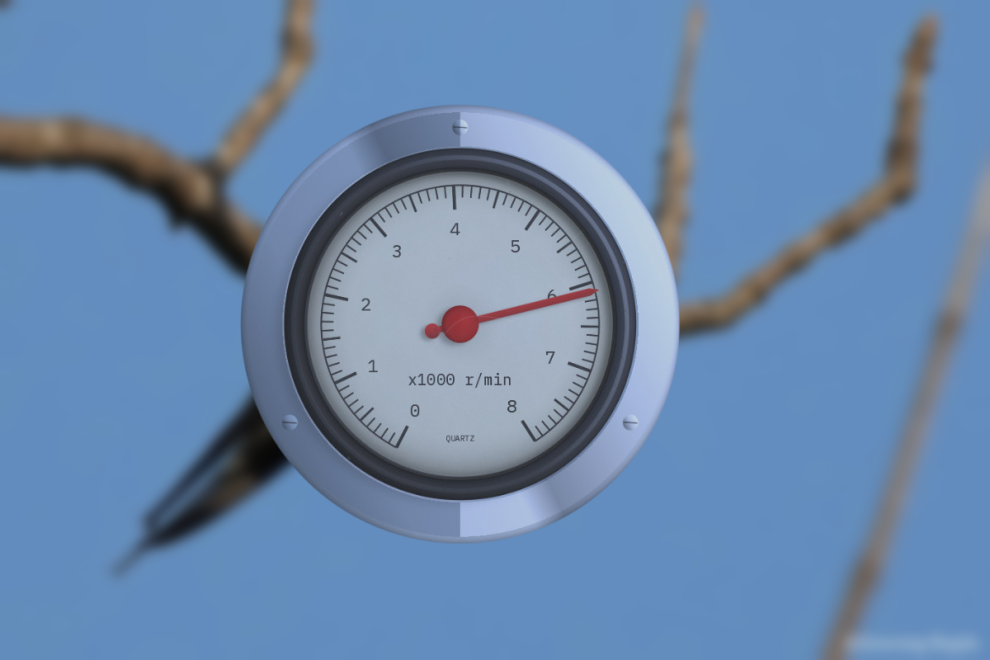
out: 6100 rpm
